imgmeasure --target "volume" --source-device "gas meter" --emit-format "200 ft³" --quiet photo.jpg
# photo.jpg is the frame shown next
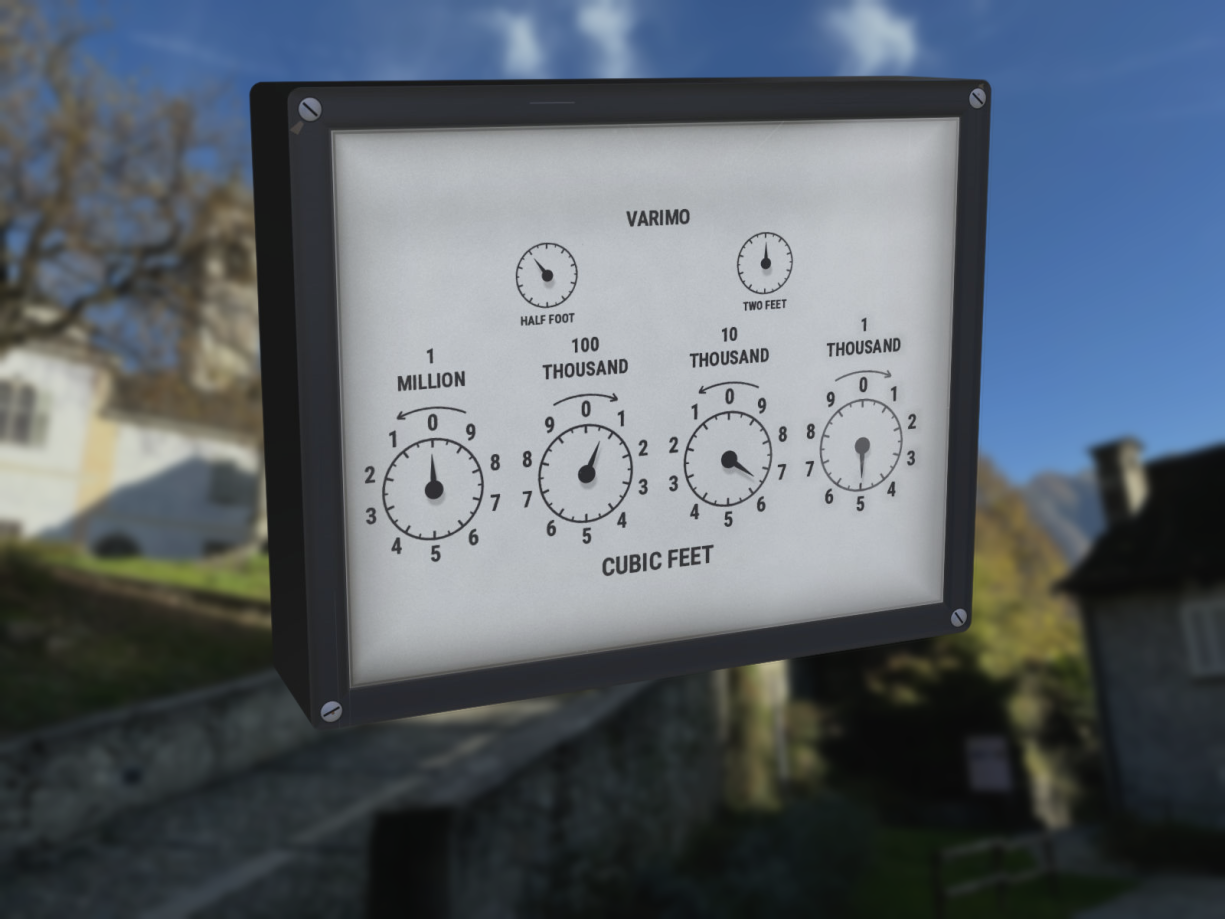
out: 6500 ft³
